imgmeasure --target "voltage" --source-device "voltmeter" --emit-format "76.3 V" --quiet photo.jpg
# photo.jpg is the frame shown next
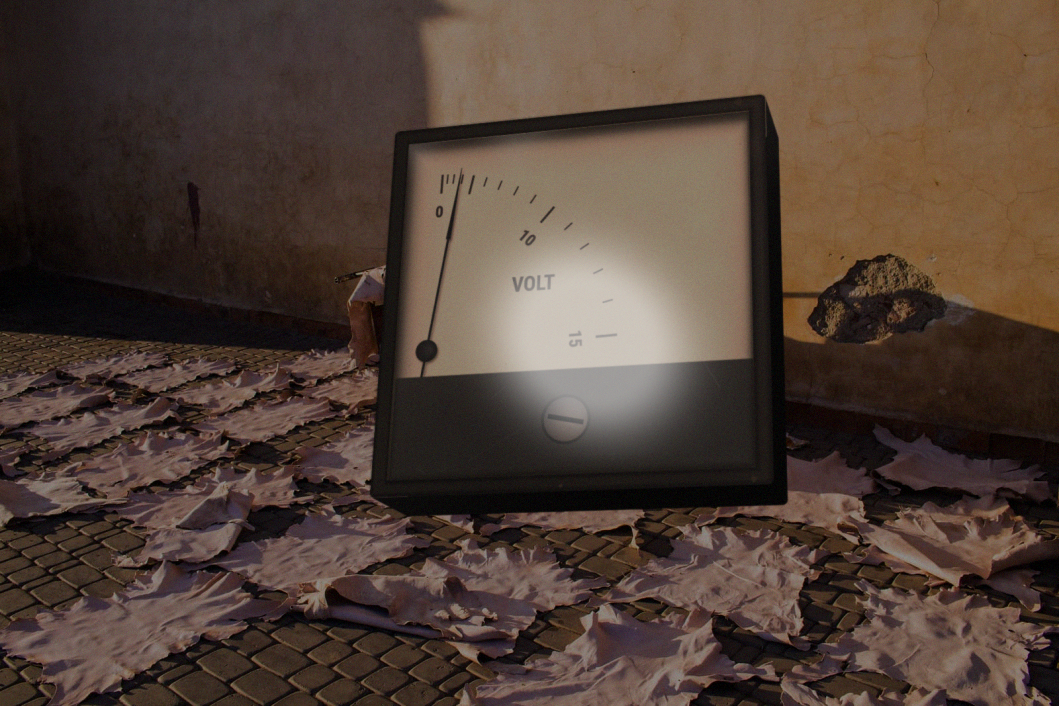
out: 4 V
